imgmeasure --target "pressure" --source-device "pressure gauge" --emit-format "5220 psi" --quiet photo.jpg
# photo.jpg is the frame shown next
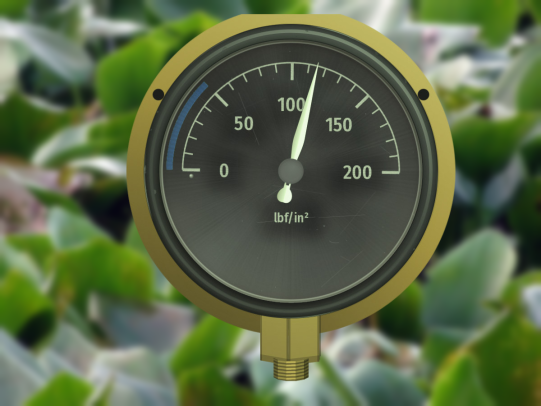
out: 115 psi
